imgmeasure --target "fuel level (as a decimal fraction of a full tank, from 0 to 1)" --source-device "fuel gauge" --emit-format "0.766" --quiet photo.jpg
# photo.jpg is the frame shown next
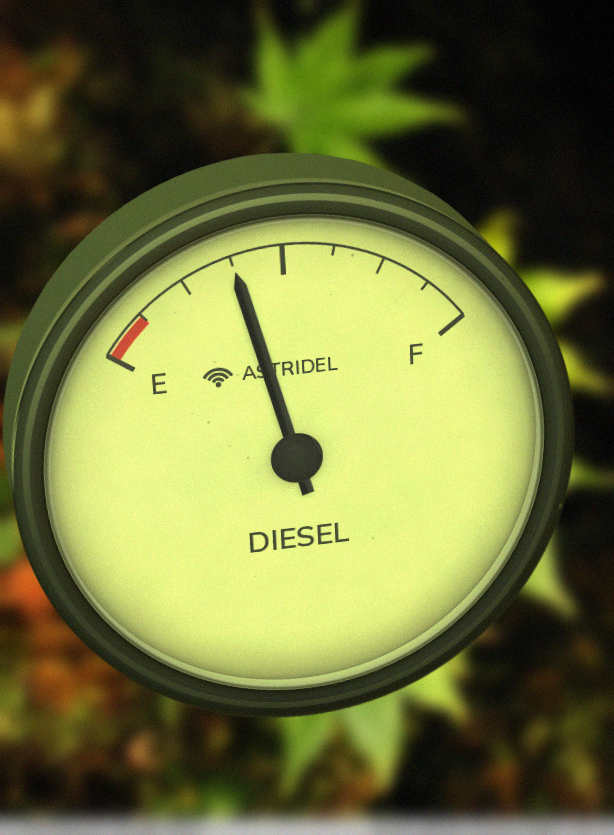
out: 0.375
